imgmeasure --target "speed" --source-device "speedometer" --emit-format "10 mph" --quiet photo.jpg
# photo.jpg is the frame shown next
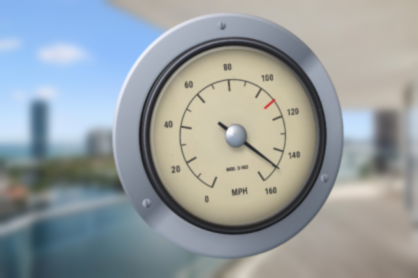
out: 150 mph
